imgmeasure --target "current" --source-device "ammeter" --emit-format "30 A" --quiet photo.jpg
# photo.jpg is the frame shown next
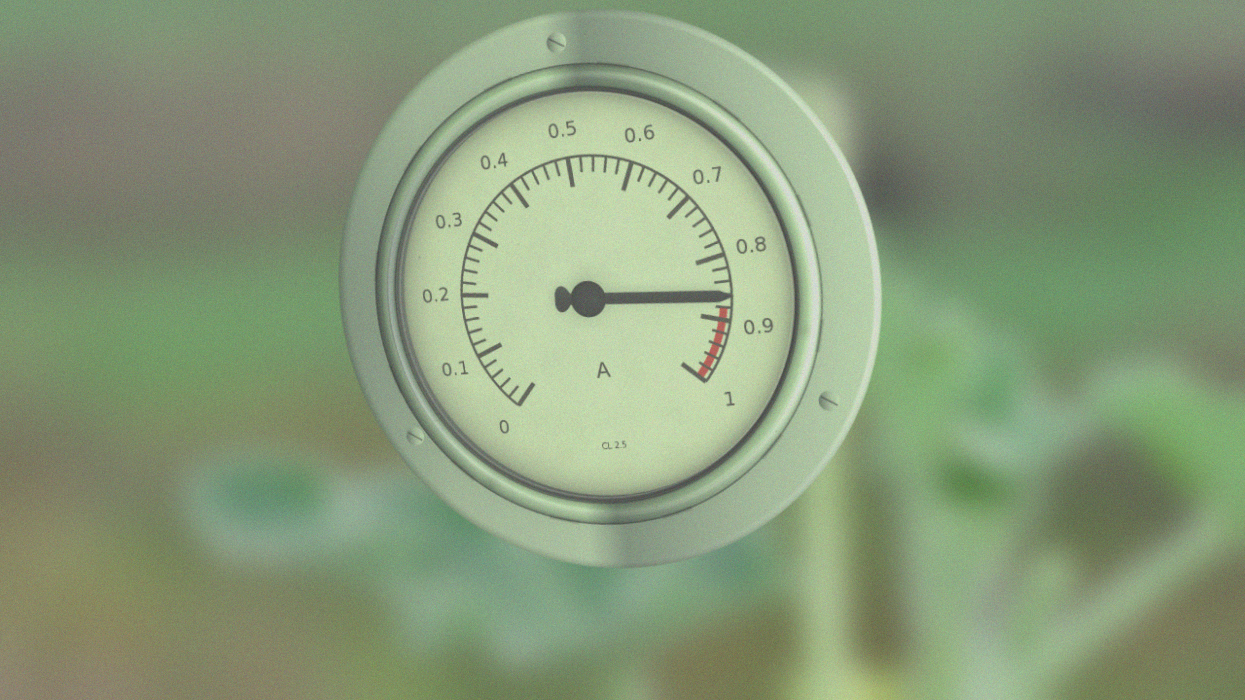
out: 0.86 A
